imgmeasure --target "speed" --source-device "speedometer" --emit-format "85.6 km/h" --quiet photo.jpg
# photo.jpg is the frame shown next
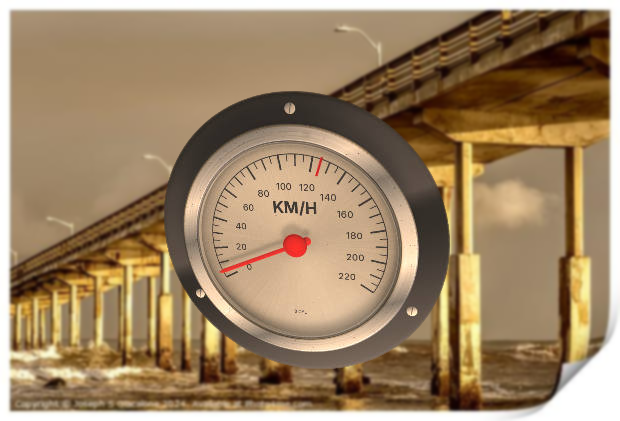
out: 5 km/h
